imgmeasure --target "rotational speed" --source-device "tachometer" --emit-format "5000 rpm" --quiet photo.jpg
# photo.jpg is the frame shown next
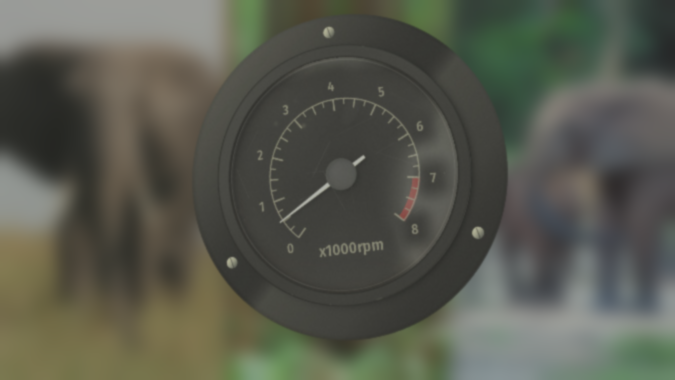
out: 500 rpm
